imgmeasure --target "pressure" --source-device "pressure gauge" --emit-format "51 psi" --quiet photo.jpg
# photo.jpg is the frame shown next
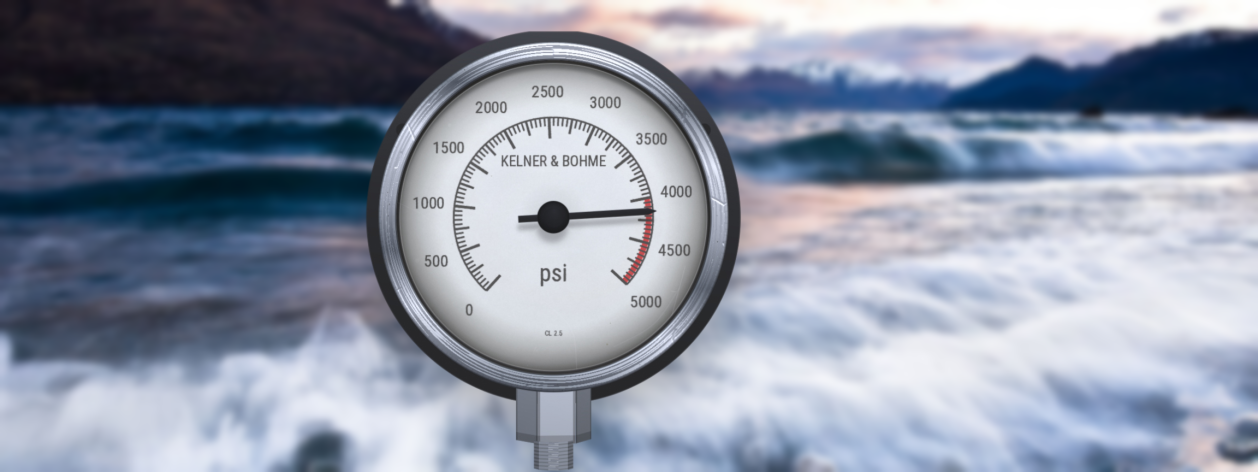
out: 4150 psi
